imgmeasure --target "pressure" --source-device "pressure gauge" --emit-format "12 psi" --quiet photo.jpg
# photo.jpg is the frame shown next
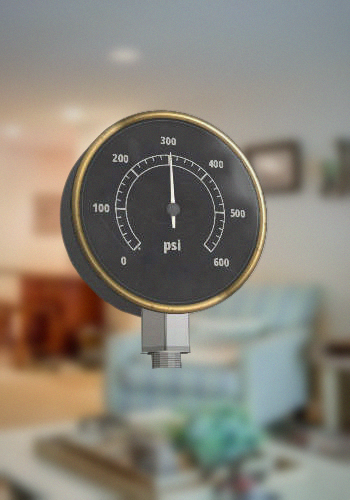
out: 300 psi
